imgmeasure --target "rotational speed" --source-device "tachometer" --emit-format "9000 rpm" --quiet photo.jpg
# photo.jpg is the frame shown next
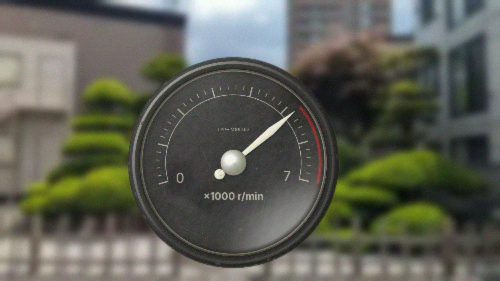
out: 5200 rpm
